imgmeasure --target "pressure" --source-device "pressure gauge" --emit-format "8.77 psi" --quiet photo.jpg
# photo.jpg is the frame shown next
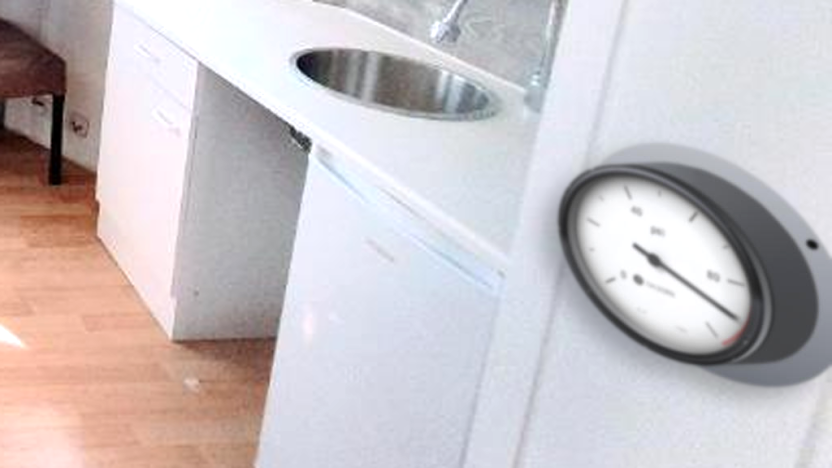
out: 90 psi
